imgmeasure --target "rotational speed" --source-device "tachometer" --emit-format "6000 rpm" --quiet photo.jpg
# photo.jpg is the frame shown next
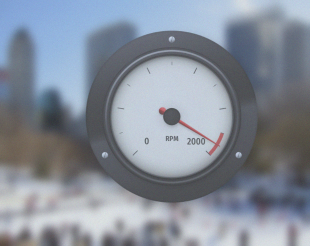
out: 1900 rpm
